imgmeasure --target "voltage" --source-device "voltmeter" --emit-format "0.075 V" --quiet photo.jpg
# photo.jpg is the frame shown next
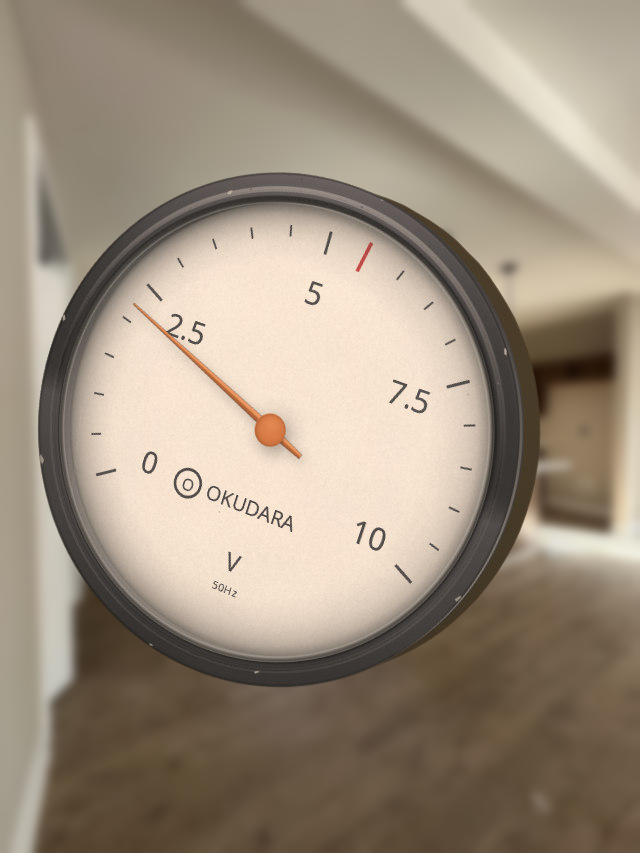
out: 2.25 V
